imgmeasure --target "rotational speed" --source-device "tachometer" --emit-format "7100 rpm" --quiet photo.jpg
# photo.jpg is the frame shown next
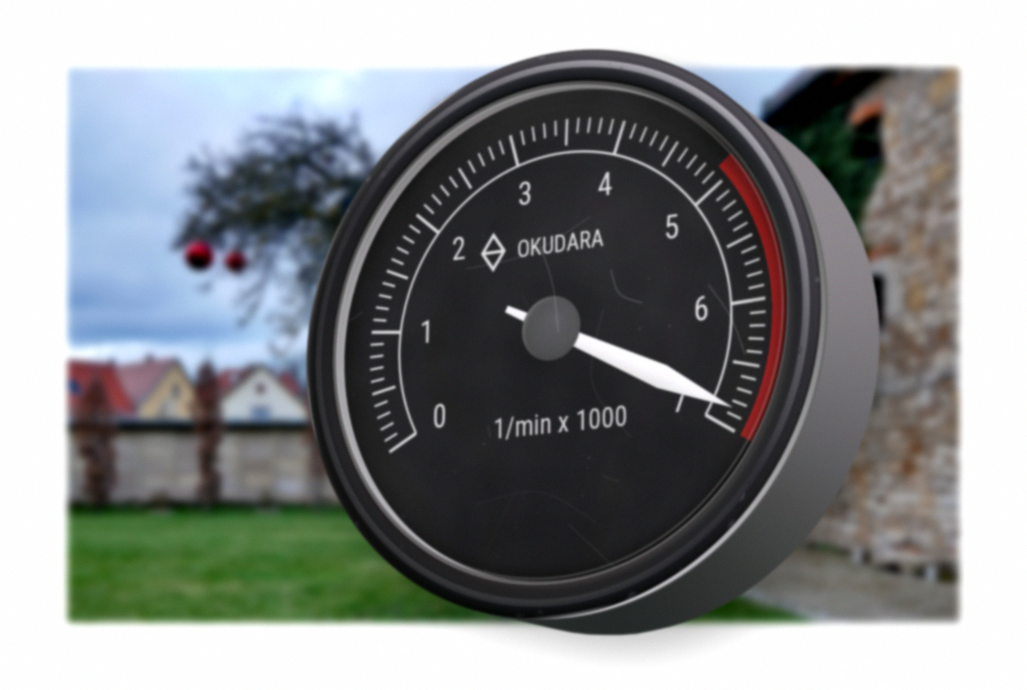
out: 6850 rpm
